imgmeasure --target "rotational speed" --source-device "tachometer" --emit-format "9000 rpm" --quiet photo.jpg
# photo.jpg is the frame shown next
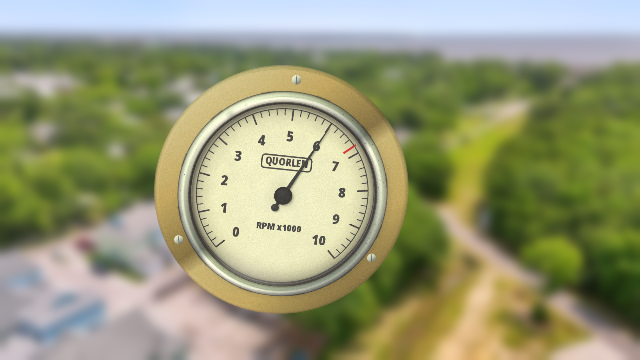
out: 6000 rpm
